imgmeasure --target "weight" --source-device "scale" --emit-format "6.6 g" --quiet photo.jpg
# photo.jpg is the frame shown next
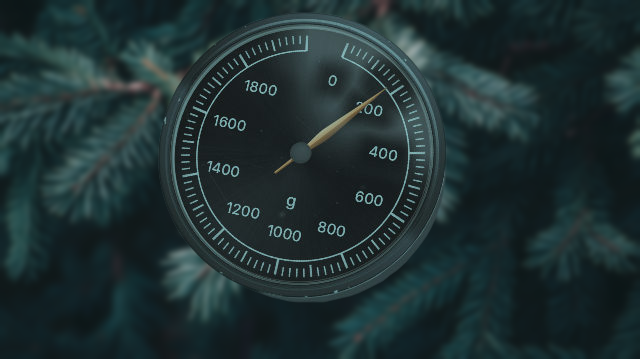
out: 180 g
